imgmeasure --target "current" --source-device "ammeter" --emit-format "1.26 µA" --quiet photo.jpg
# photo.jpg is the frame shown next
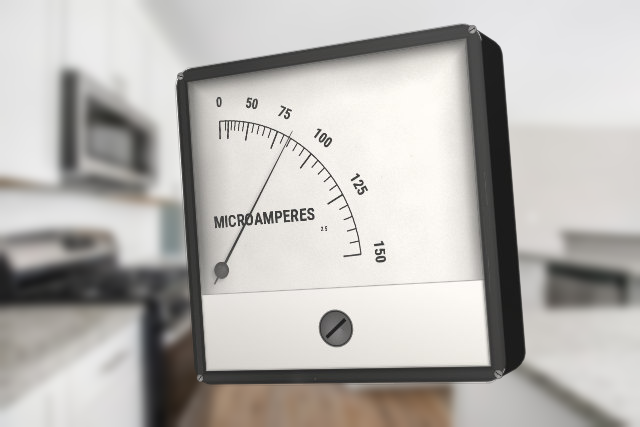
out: 85 µA
